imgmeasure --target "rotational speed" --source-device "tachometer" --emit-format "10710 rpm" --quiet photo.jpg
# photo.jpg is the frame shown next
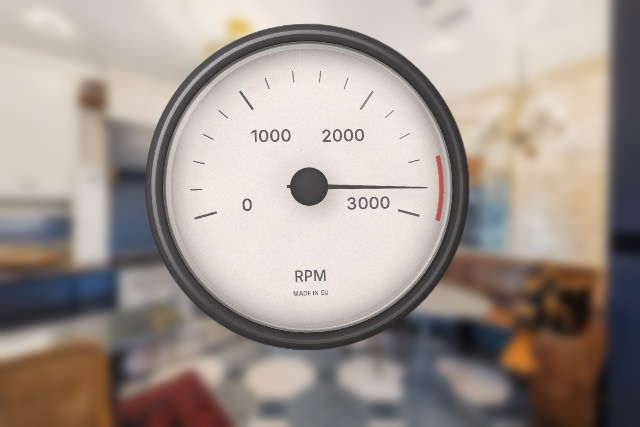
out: 2800 rpm
